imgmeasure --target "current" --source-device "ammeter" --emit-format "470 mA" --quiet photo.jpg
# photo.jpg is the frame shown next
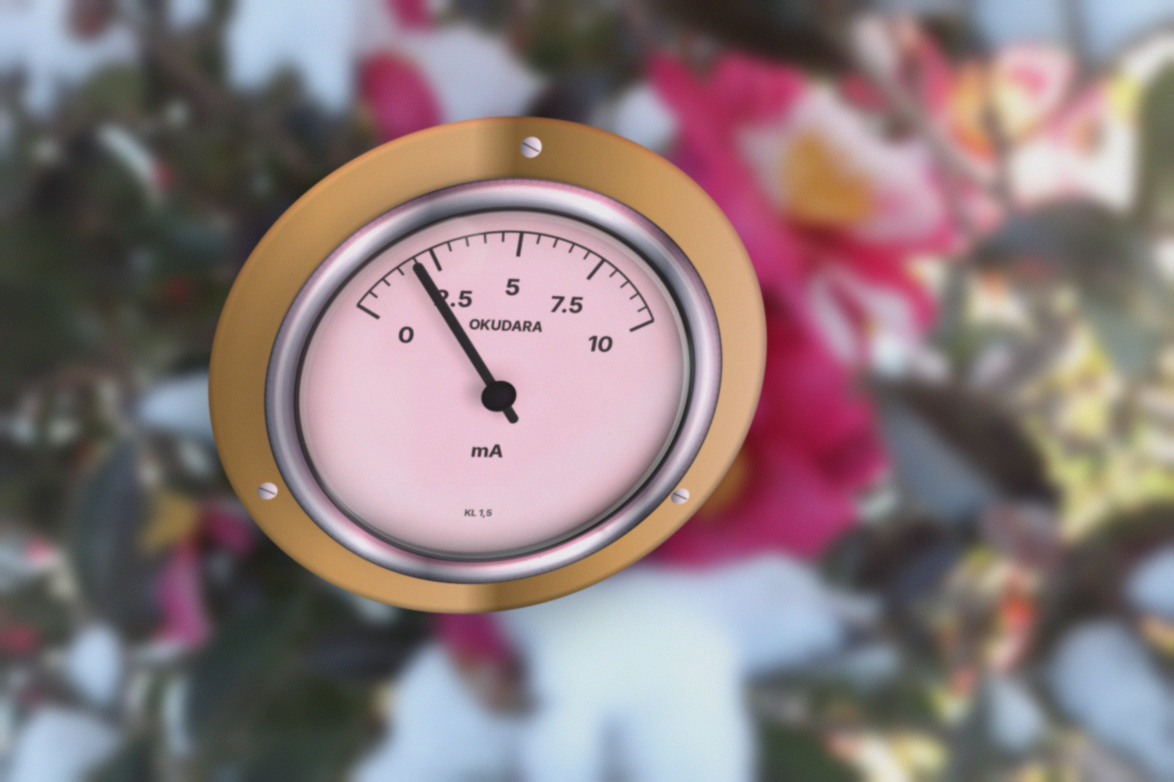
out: 2 mA
